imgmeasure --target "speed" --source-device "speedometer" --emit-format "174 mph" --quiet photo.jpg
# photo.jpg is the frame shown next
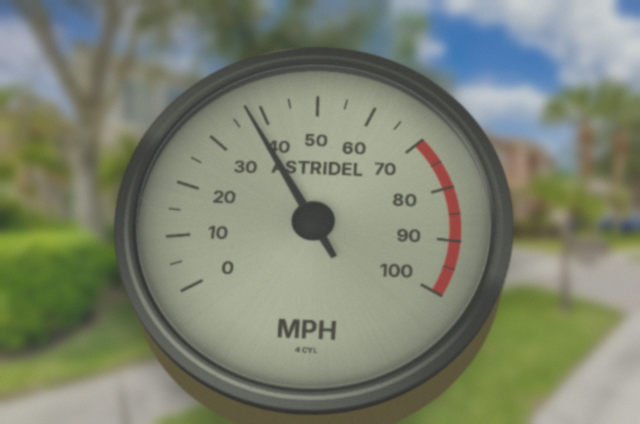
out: 37.5 mph
